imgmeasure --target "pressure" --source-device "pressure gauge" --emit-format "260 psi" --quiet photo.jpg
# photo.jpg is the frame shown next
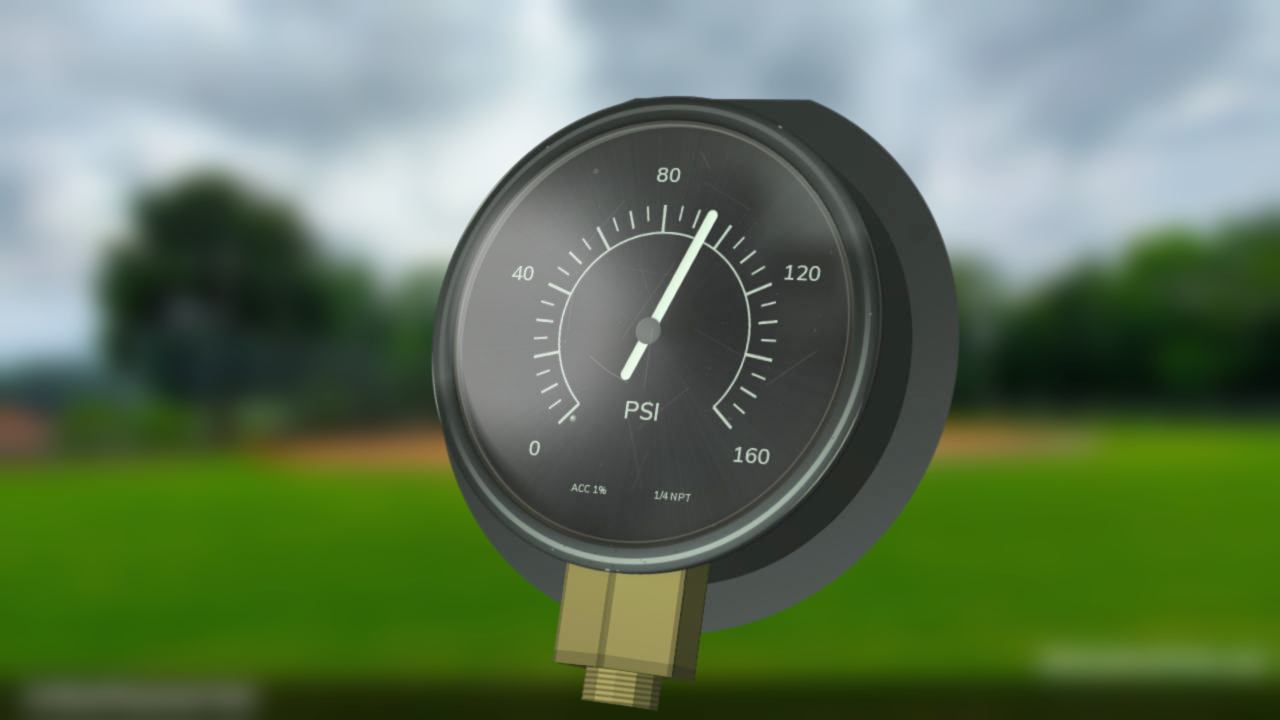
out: 95 psi
